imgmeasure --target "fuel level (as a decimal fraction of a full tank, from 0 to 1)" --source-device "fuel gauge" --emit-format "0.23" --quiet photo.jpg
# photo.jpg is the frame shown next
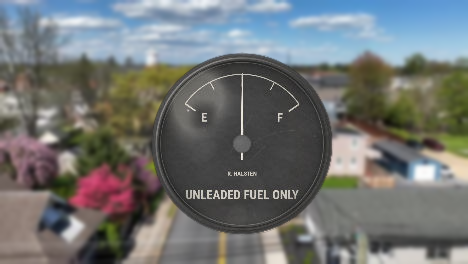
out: 0.5
